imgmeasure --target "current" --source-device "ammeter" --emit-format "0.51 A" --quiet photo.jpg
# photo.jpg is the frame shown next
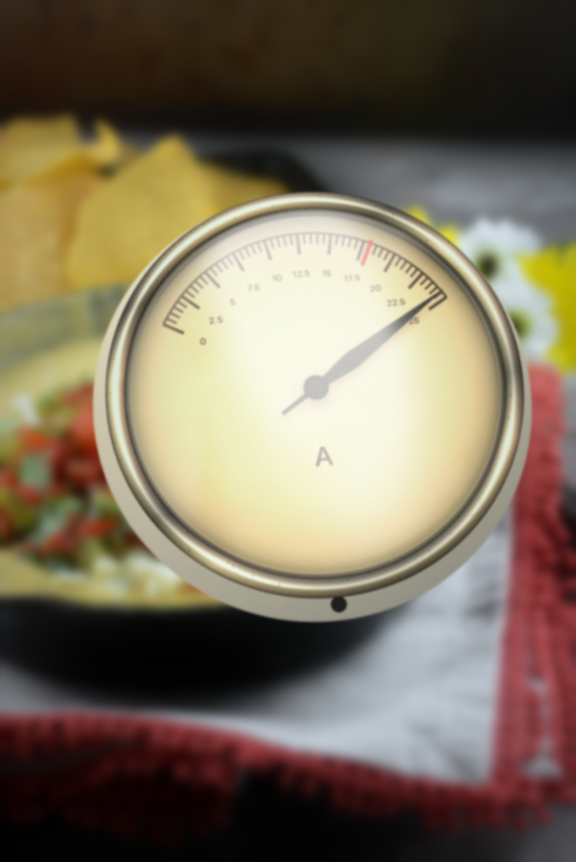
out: 24.5 A
